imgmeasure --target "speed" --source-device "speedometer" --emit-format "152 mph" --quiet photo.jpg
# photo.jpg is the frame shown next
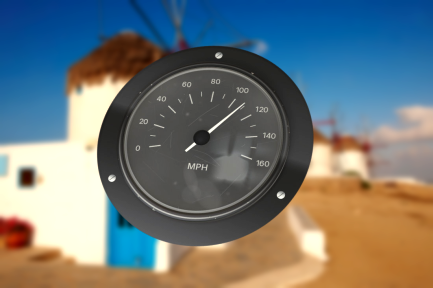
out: 110 mph
